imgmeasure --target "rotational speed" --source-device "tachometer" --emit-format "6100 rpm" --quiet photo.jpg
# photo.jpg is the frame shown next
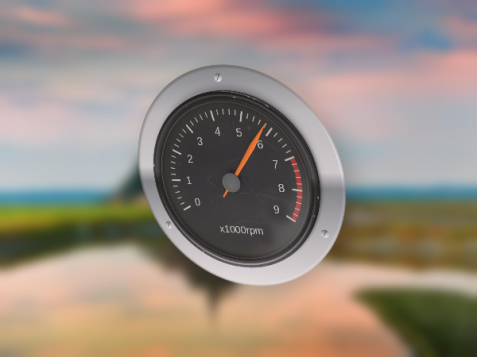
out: 5800 rpm
